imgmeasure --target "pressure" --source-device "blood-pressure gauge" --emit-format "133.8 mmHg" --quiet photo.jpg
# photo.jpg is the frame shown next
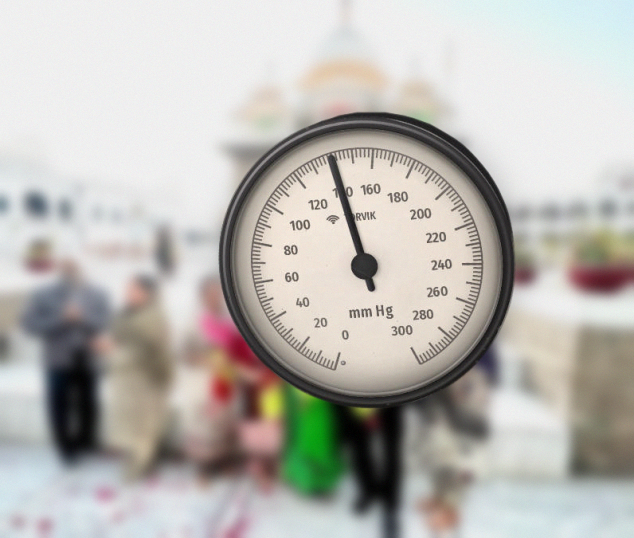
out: 140 mmHg
